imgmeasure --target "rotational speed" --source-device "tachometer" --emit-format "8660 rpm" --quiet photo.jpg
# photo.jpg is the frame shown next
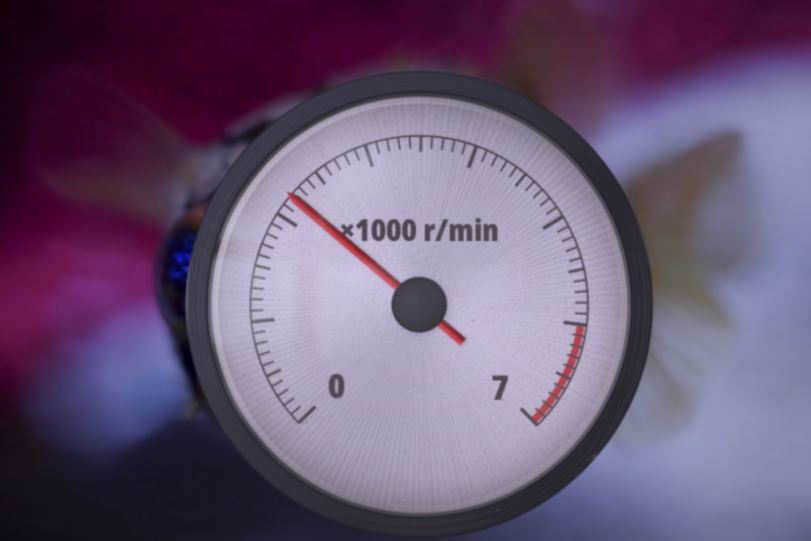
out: 2200 rpm
